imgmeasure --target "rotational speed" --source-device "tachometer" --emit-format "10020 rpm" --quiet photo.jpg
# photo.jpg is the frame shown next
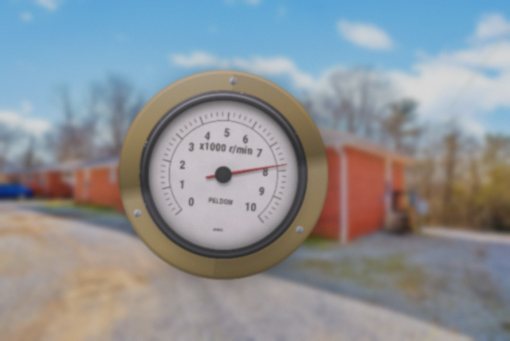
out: 7800 rpm
